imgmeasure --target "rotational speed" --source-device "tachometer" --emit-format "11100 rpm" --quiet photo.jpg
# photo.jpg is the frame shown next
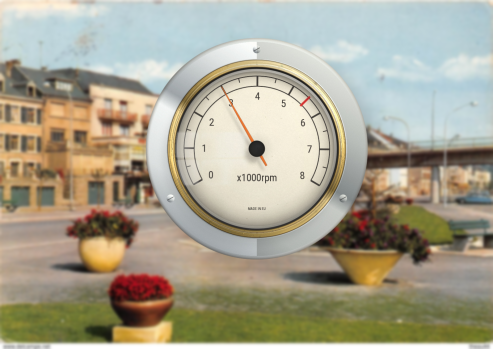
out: 3000 rpm
